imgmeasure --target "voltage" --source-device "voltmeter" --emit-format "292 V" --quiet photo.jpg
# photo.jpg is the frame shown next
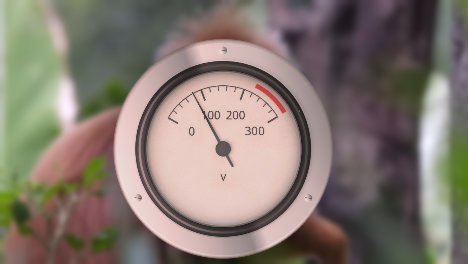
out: 80 V
